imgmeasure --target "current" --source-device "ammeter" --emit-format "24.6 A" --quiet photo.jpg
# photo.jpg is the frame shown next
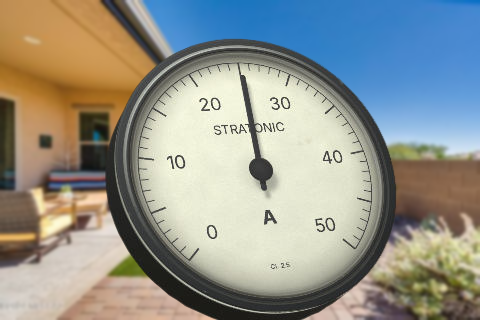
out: 25 A
